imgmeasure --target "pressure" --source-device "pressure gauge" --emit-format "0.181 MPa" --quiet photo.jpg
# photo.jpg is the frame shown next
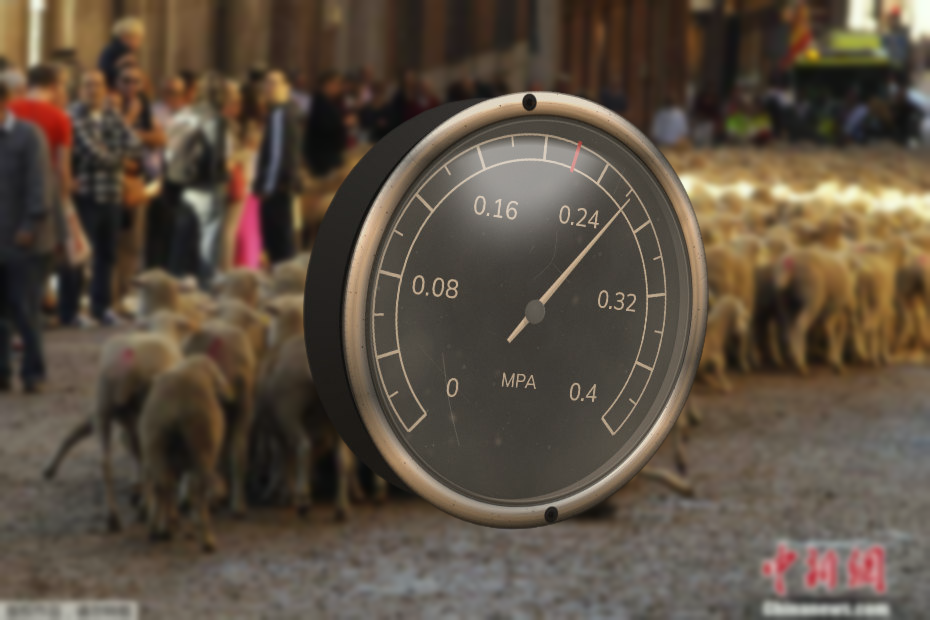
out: 0.26 MPa
